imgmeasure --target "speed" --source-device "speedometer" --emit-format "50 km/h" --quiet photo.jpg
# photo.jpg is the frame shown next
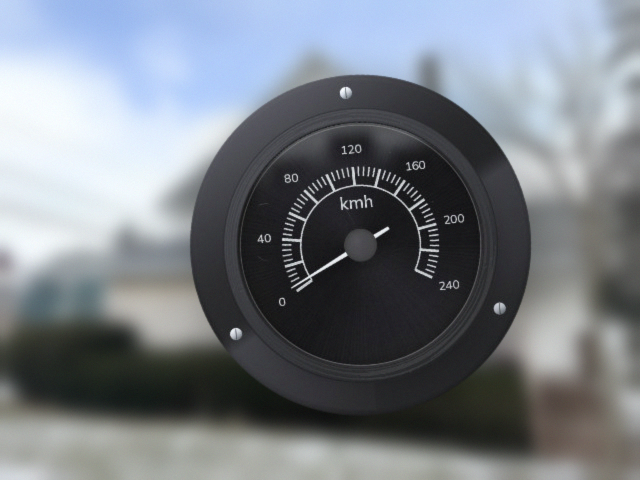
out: 4 km/h
